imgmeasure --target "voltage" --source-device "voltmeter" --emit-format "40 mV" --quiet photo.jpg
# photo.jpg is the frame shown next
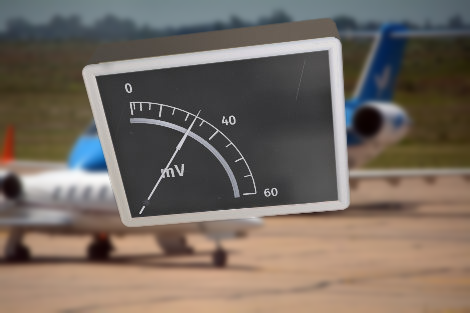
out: 32.5 mV
